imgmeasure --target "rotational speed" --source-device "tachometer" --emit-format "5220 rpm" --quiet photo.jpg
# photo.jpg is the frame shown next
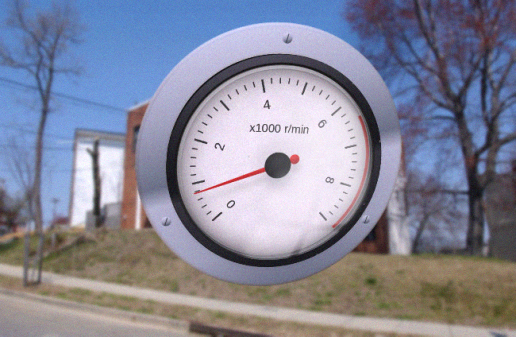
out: 800 rpm
